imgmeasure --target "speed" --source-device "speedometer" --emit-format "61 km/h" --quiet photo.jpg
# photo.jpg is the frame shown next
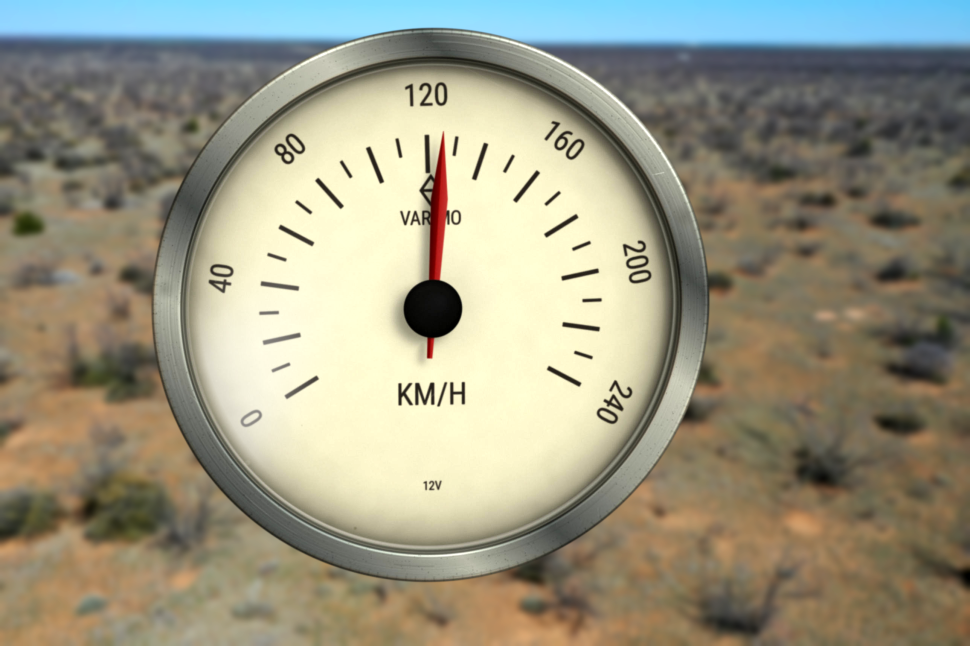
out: 125 km/h
